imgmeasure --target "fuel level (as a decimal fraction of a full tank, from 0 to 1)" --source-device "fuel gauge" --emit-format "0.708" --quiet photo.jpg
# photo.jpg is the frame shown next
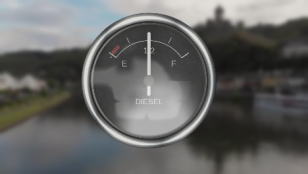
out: 0.5
